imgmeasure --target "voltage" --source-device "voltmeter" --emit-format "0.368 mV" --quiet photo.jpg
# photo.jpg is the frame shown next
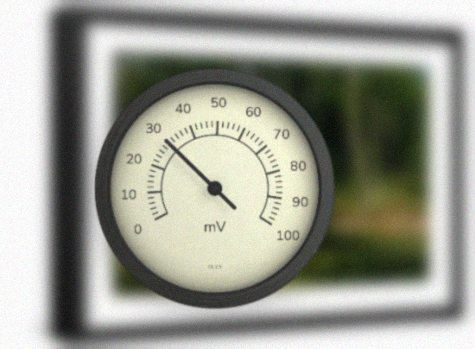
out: 30 mV
